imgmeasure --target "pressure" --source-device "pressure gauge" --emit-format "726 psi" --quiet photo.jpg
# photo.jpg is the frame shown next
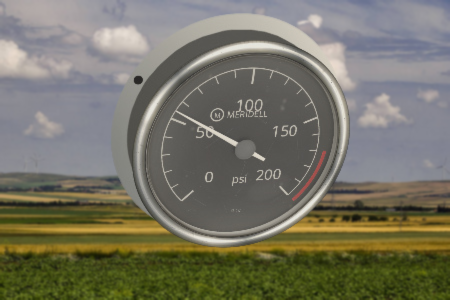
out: 55 psi
